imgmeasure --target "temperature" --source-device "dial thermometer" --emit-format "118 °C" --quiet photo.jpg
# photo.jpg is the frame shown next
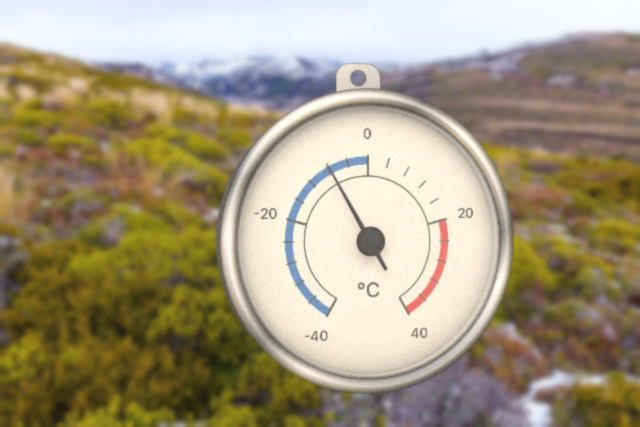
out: -8 °C
